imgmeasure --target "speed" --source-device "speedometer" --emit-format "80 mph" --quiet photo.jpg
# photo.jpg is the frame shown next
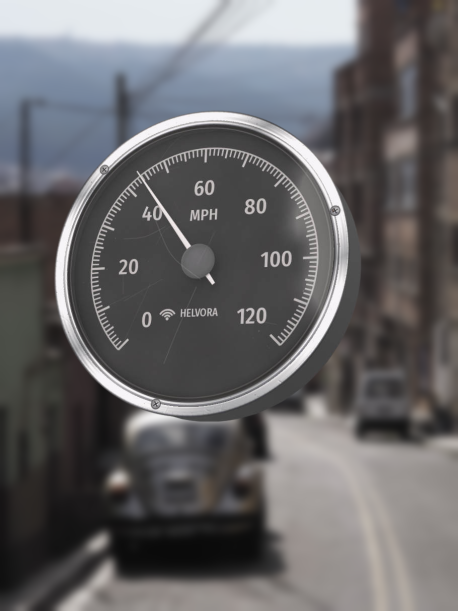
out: 44 mph
